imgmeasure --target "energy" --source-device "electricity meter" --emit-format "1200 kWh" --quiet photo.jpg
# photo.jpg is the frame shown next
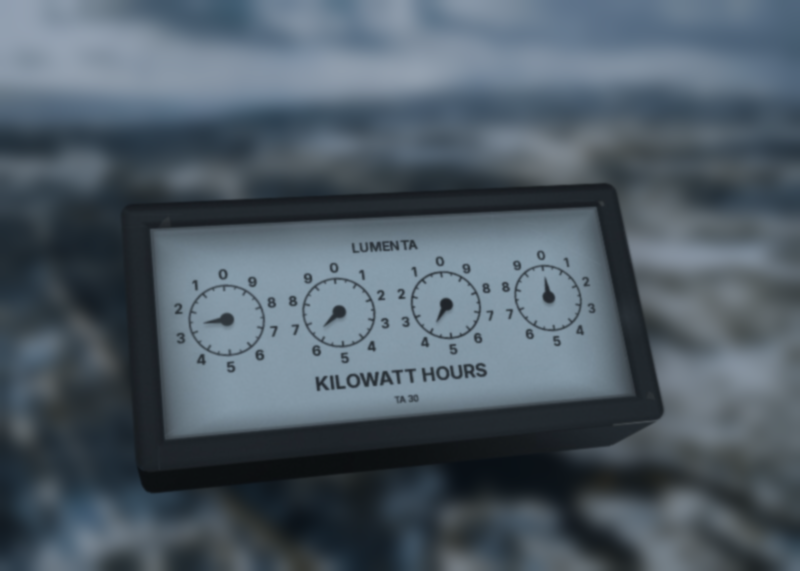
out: 2640 kWh
